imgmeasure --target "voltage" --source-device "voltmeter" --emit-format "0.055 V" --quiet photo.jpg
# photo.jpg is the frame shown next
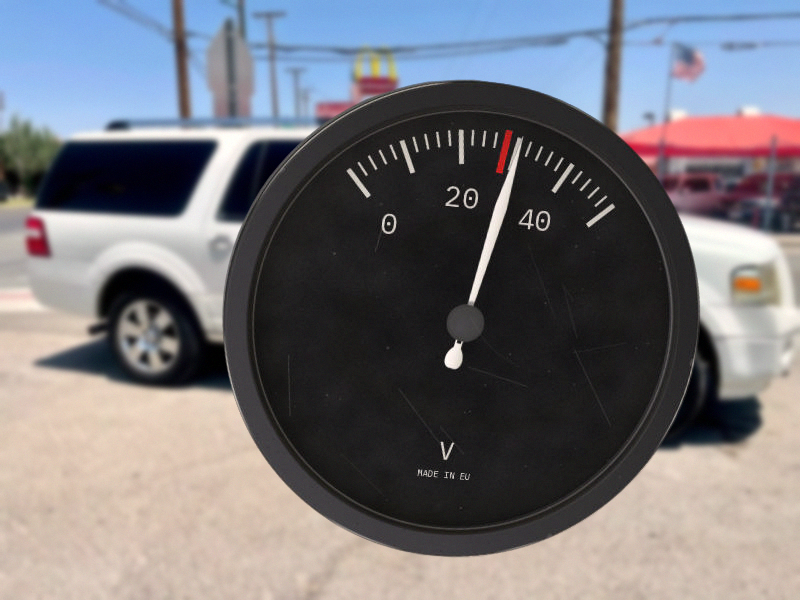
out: 30 V
